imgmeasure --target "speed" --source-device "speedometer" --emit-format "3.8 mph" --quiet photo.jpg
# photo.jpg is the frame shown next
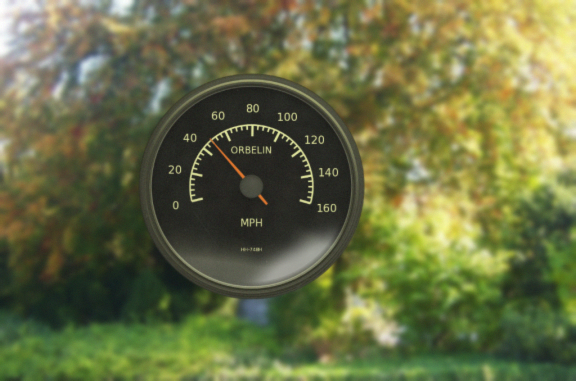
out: 48 mph
